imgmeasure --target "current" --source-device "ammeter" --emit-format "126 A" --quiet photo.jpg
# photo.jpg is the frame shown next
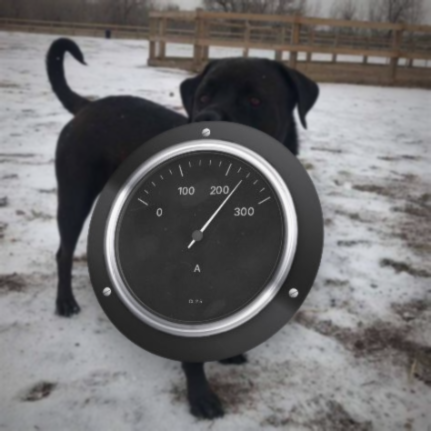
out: 240 A
